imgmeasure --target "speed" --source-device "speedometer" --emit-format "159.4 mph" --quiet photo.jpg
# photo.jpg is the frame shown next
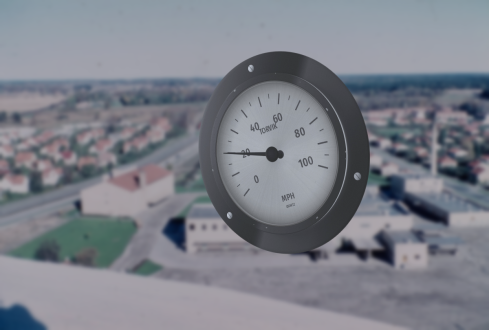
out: 20 mph
